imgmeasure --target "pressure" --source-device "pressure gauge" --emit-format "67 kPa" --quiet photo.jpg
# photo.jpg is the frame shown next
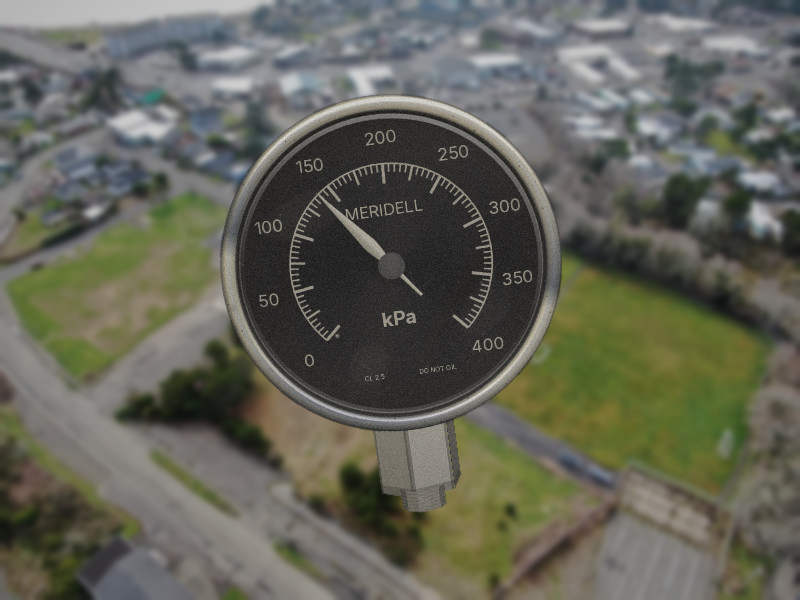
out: 140 kPa
